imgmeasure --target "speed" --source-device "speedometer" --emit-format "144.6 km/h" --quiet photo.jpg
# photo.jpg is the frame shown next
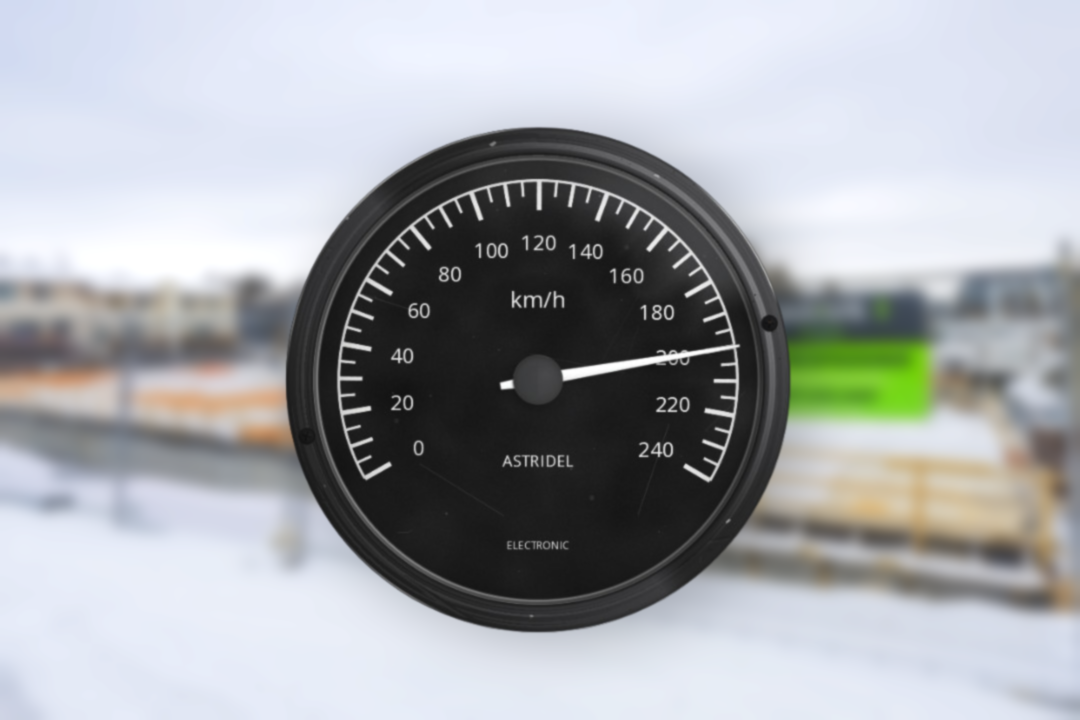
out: 200 km/h
